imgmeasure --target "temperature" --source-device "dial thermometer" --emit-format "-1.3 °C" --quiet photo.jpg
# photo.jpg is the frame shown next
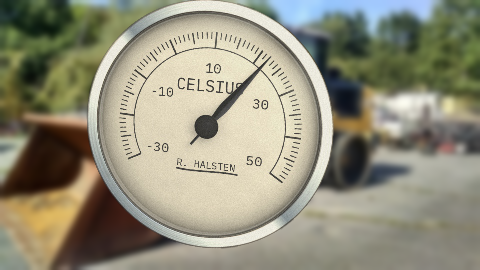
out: 22 °C
